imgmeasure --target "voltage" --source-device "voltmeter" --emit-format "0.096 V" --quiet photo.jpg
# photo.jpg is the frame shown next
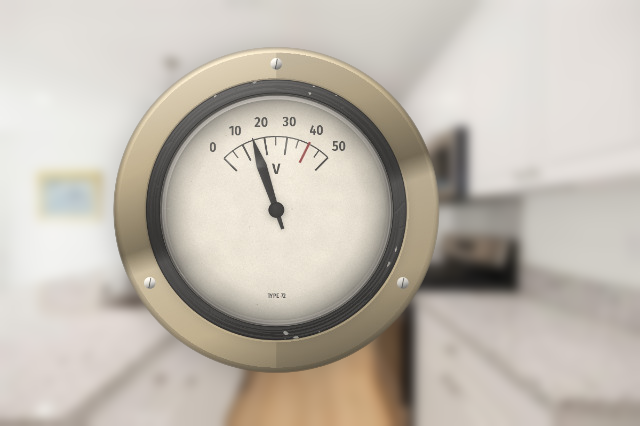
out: 15 V
